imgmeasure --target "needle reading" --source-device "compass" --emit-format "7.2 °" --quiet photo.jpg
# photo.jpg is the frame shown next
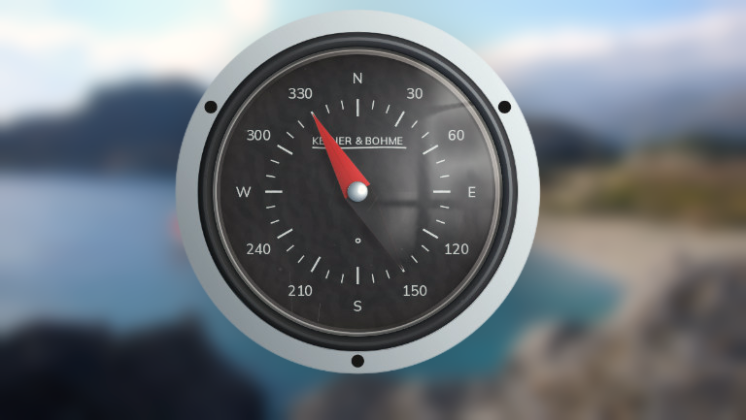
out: 330 °
